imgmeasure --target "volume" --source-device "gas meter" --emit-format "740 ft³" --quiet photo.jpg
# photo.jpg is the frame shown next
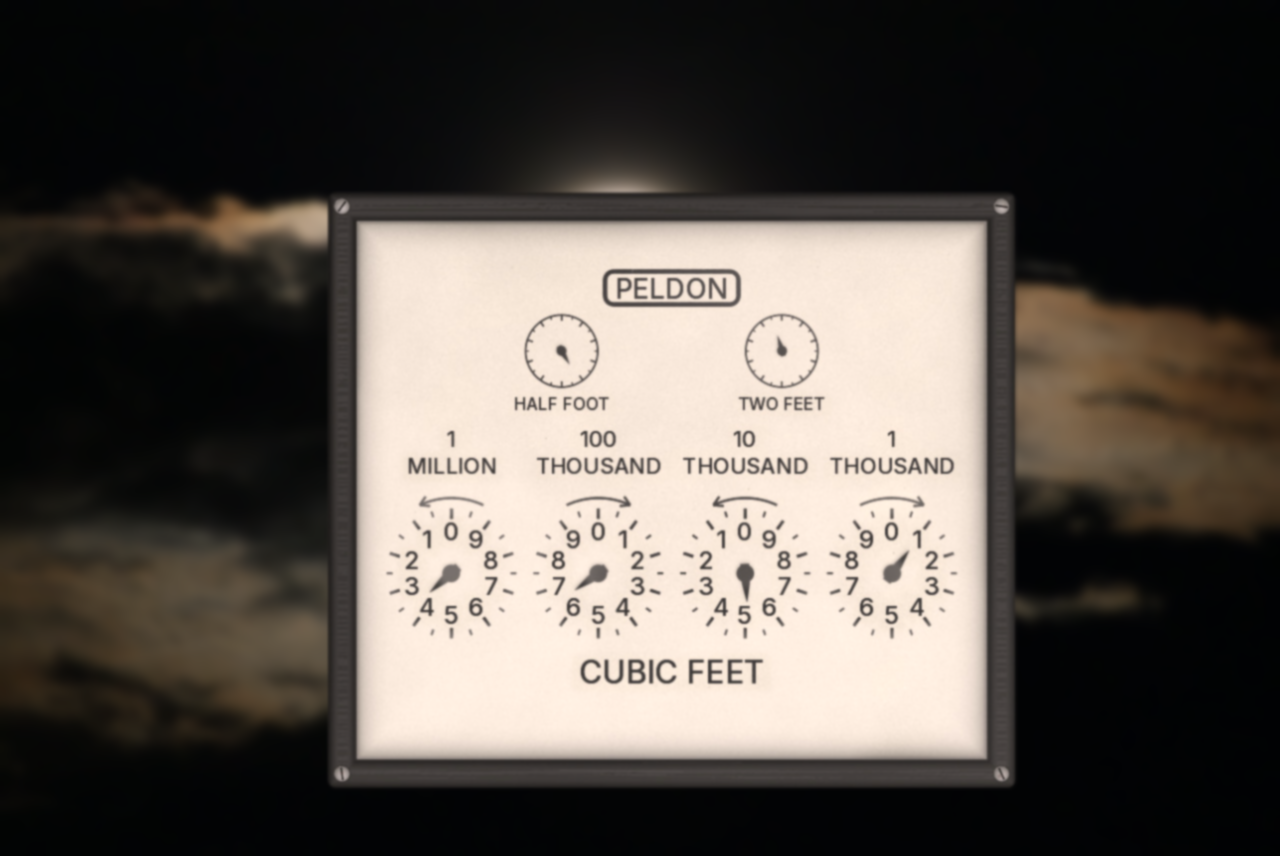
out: 365100 ft³
